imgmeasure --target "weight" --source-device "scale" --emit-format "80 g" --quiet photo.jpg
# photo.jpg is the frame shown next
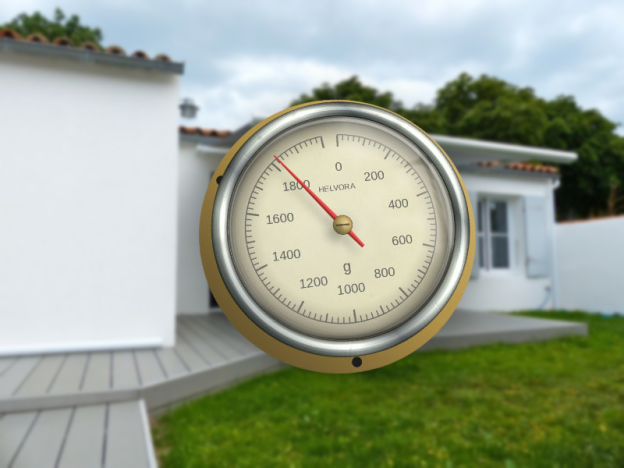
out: 1820 g
